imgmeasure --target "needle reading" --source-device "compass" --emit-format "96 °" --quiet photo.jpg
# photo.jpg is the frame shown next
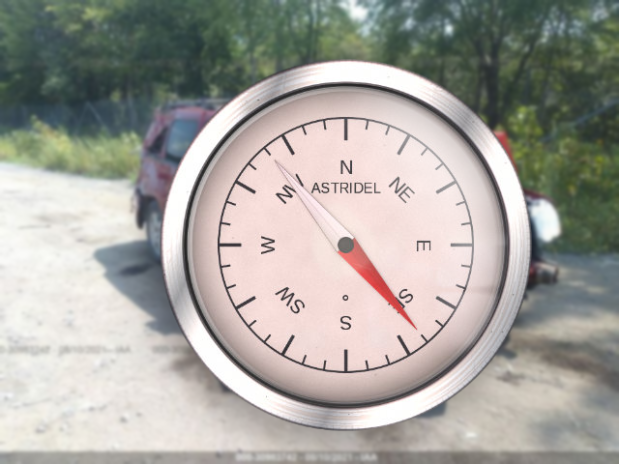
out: 140 °
